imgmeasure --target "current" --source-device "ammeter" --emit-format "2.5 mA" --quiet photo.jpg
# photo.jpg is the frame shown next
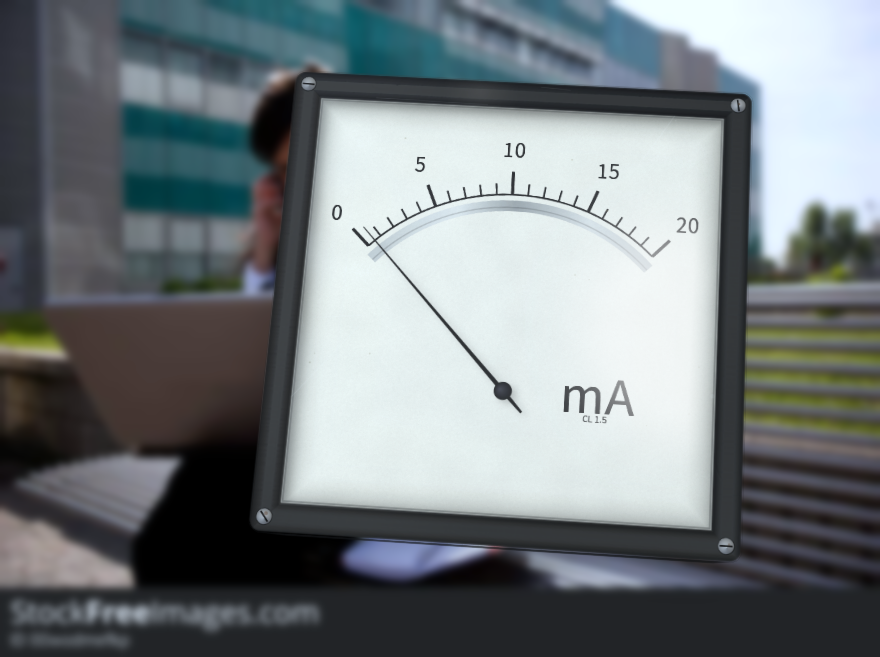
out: 0.5 mA
